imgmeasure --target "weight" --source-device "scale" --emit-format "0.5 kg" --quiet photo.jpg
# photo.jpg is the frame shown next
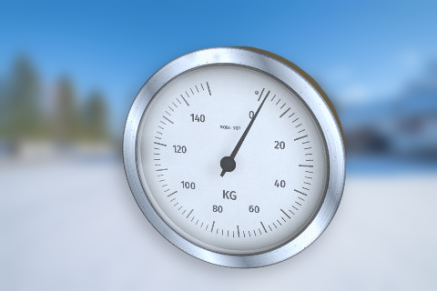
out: 2 kg
